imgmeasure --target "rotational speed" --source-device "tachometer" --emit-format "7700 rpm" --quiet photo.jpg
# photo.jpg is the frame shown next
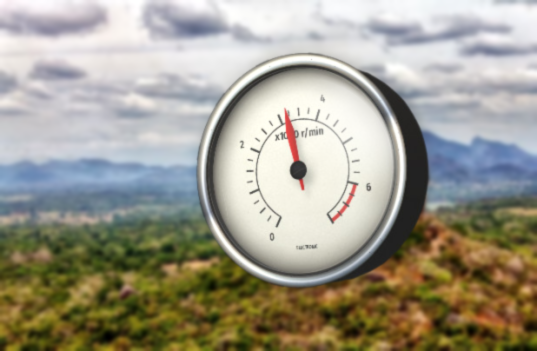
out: 3250 rpm
